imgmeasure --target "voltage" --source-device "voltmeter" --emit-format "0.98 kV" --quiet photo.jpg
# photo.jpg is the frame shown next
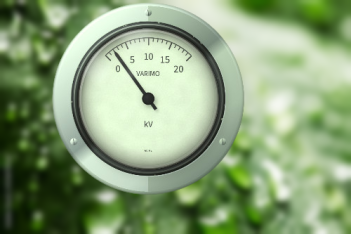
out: 2 kV
